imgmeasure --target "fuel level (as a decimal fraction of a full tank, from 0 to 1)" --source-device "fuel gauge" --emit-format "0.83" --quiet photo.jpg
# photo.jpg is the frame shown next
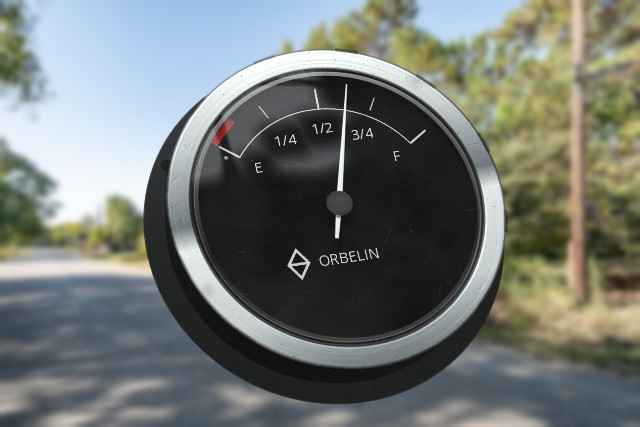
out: 0.625
